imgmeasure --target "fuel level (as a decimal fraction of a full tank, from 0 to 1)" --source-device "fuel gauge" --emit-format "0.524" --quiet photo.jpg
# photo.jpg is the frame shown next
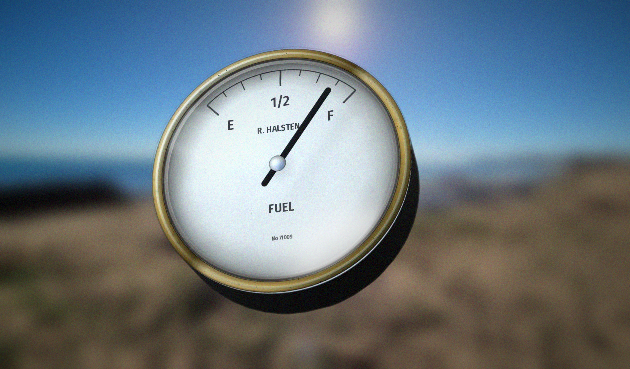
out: 0.875
